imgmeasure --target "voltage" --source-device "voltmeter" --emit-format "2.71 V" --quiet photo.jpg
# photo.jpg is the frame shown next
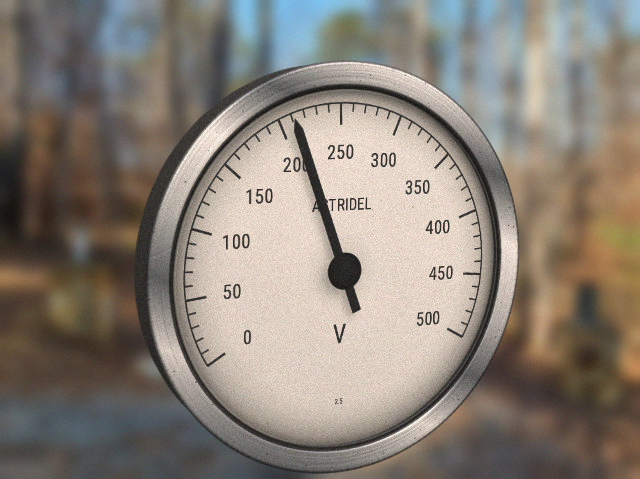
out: 210 V
